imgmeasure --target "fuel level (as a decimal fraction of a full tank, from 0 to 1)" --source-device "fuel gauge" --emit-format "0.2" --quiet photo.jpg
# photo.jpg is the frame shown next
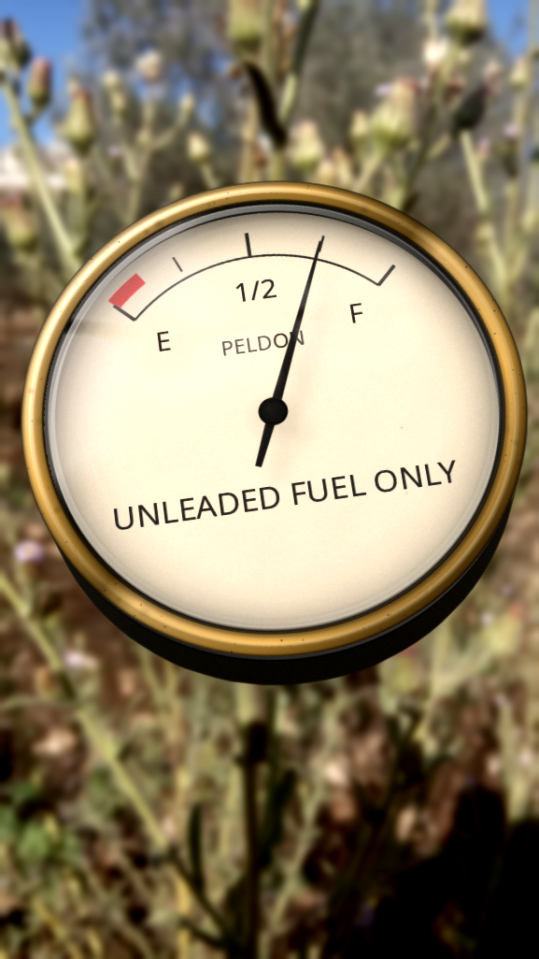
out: 0.75
